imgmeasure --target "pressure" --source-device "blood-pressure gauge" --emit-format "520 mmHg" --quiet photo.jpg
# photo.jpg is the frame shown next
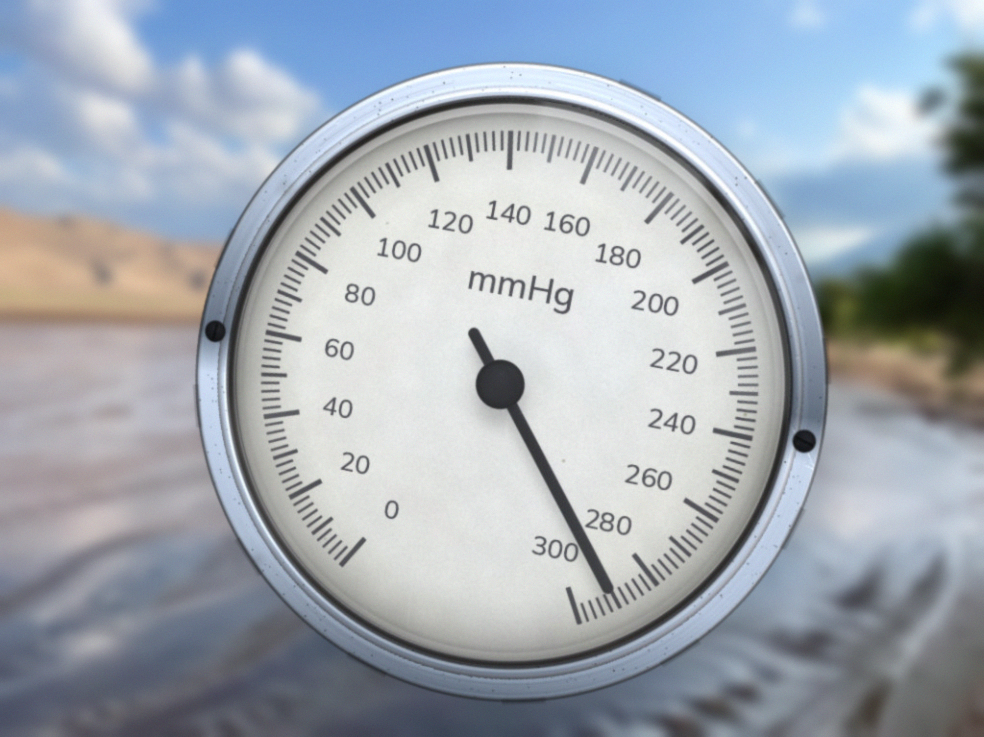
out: 290 mmHg
